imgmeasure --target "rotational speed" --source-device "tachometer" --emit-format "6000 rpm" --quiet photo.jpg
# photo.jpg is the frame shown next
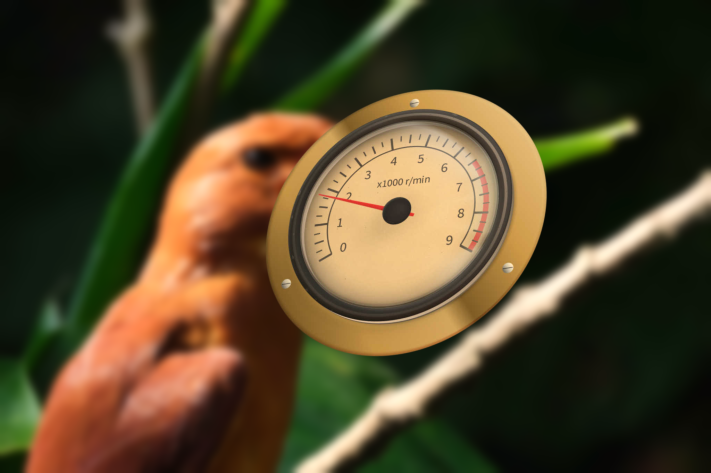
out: 1750 rpm
